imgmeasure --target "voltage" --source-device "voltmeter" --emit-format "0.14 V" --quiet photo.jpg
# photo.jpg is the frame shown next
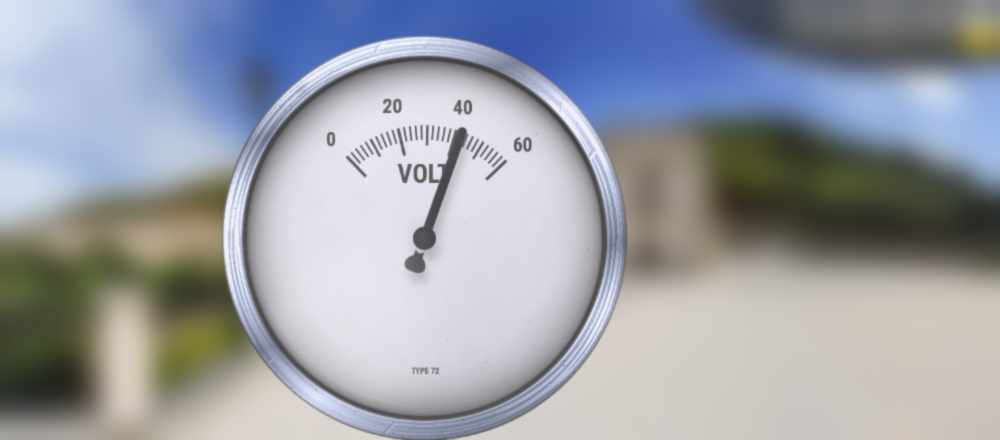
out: 42 V
